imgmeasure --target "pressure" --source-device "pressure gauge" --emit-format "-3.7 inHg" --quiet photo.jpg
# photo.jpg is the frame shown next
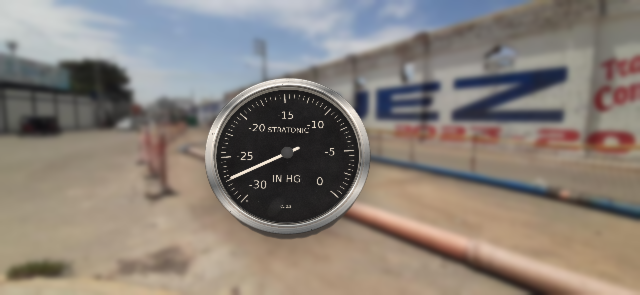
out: -27.5 inHg
